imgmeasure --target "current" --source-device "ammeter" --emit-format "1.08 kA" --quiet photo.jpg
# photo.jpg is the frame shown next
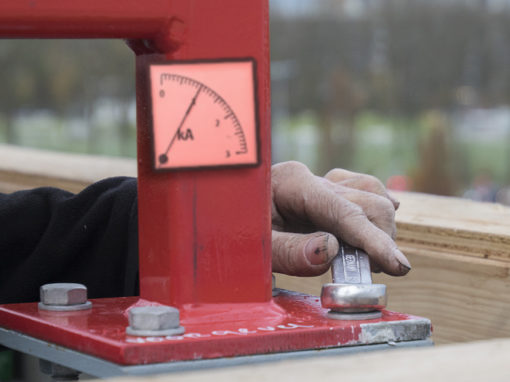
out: 1 kA
